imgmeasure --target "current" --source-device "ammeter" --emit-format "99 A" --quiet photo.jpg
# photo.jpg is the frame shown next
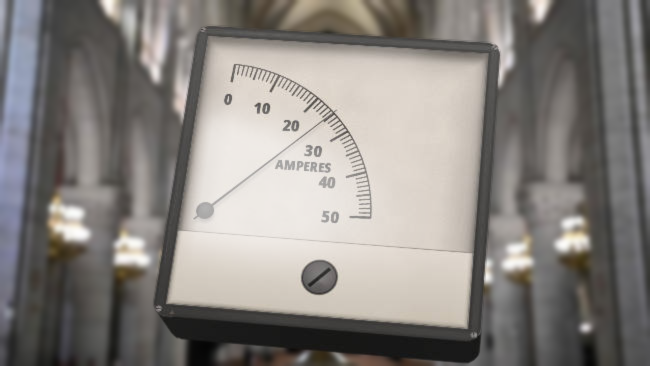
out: 25 A
